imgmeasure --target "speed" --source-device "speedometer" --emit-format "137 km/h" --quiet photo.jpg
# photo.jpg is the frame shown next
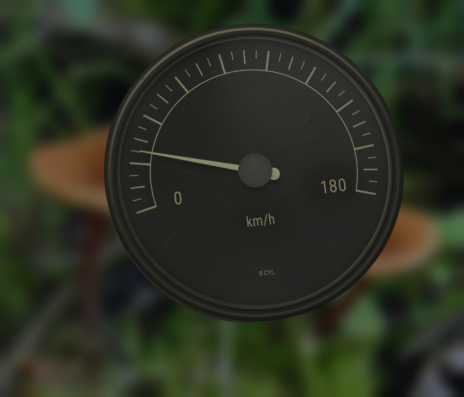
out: 25 km/h
